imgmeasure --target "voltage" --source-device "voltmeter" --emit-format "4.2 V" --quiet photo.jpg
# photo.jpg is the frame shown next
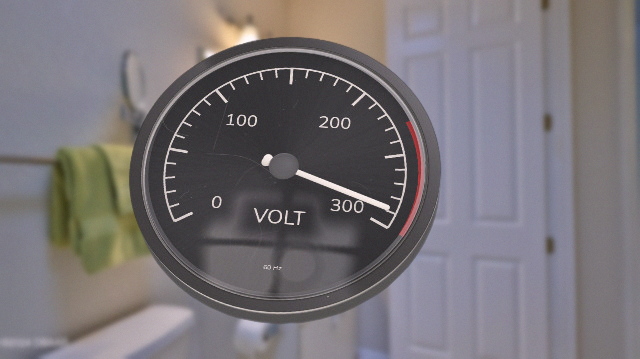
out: 290 V
